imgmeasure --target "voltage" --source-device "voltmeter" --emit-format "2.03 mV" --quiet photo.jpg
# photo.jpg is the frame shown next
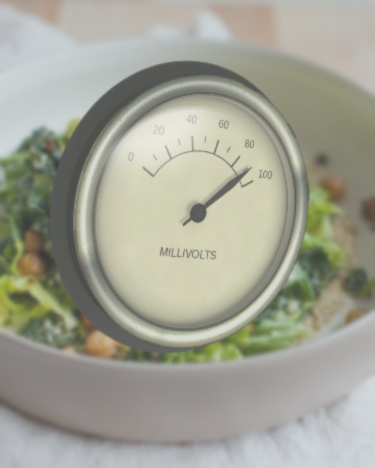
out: 90 mV
